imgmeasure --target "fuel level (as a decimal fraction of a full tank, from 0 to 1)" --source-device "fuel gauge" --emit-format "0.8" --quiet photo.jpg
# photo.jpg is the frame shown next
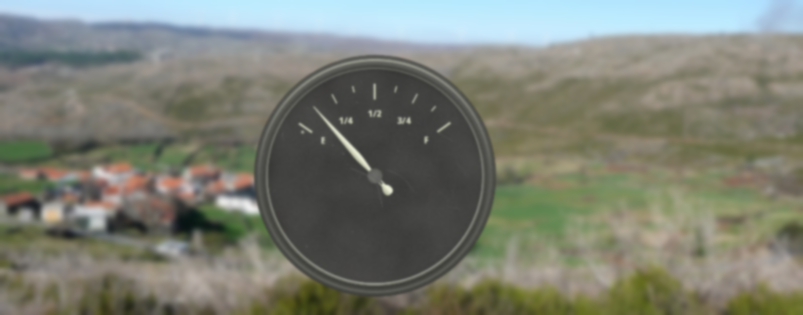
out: 0.125
